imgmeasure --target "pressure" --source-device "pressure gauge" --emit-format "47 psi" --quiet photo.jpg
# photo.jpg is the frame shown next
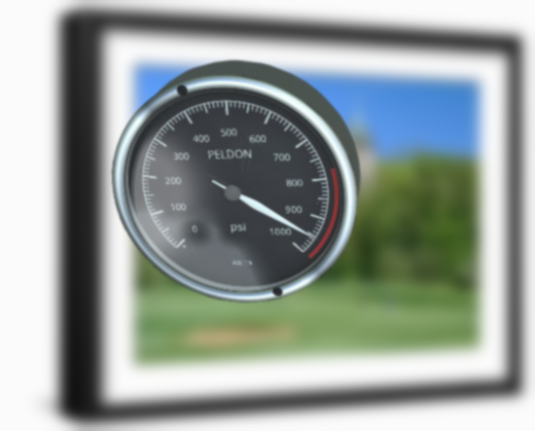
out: 950 psi
